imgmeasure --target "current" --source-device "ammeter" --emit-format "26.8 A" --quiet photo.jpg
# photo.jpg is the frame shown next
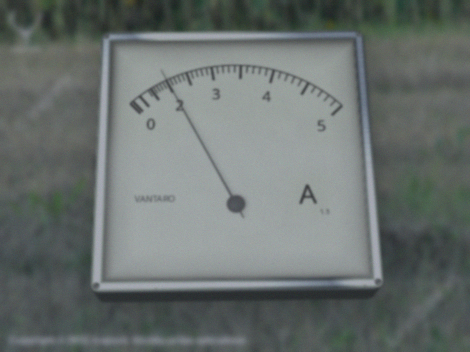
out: 2 A
